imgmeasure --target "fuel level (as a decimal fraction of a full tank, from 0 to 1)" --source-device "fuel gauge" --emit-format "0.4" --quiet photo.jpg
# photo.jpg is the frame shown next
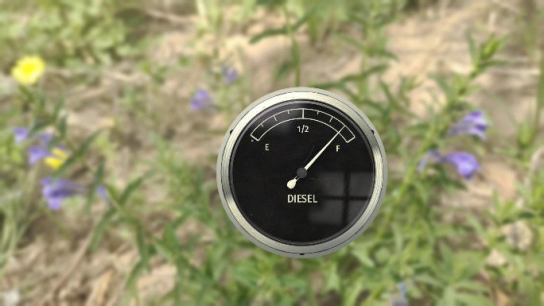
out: 0.875
